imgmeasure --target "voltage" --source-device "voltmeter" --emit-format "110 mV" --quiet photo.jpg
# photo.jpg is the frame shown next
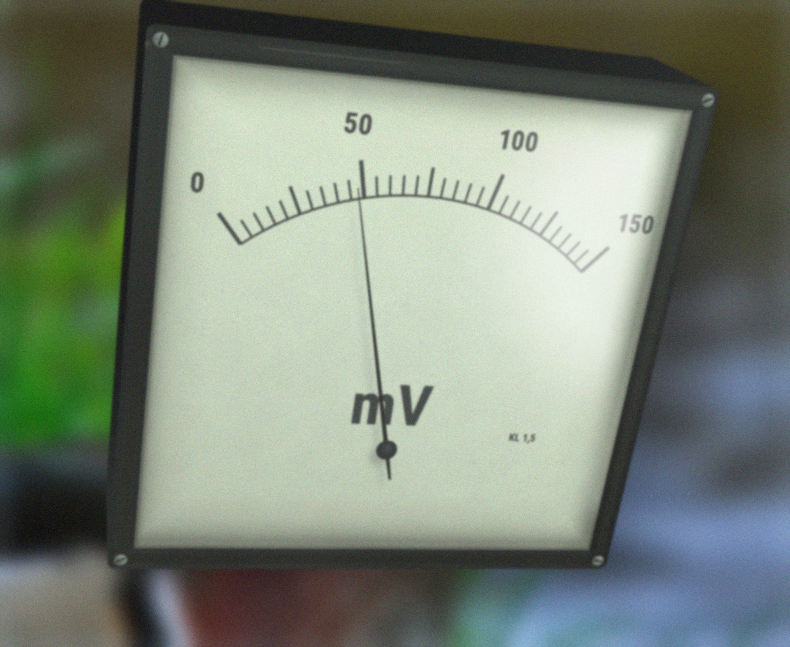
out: 47.5 mV
